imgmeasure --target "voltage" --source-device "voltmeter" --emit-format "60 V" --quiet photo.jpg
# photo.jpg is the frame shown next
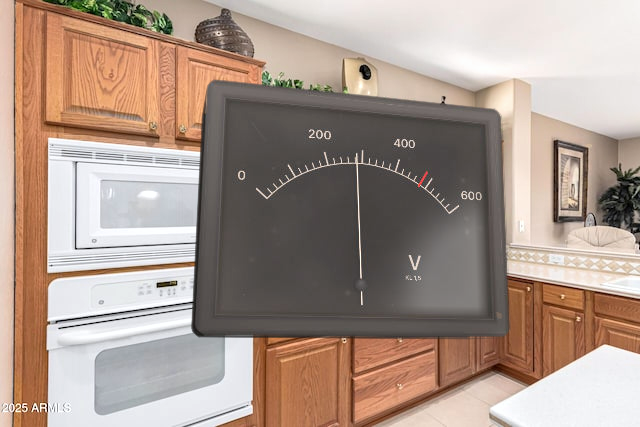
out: 280 V
